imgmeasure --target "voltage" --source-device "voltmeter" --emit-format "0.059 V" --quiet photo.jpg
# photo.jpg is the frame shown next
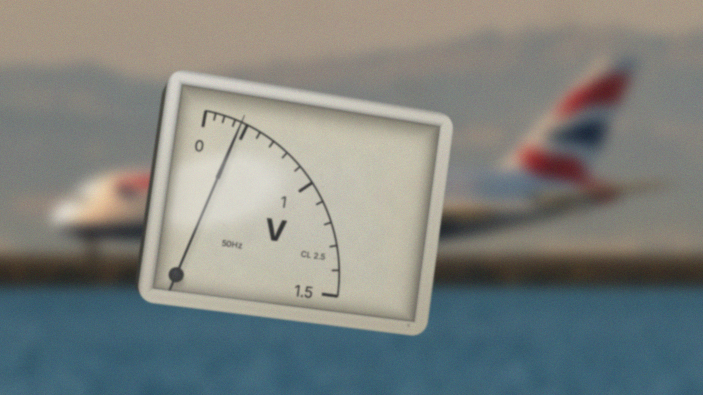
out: 0.45 V
